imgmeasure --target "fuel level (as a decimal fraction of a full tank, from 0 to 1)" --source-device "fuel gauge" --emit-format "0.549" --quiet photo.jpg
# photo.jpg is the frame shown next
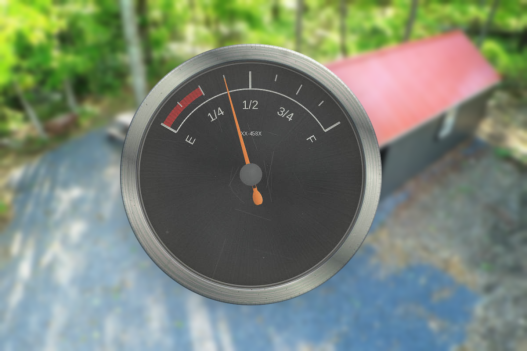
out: 0.375
